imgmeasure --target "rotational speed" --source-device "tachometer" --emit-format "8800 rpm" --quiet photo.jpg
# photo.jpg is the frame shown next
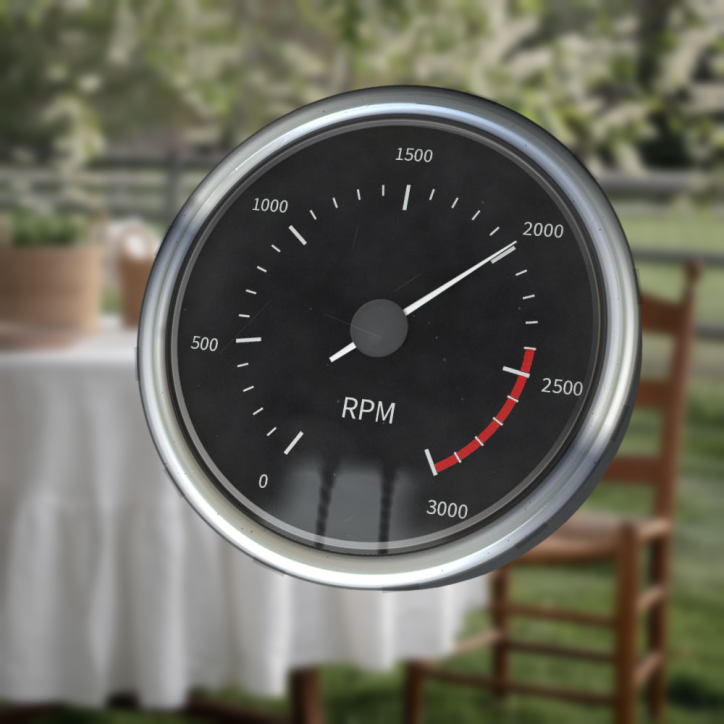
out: 2000 rpm
